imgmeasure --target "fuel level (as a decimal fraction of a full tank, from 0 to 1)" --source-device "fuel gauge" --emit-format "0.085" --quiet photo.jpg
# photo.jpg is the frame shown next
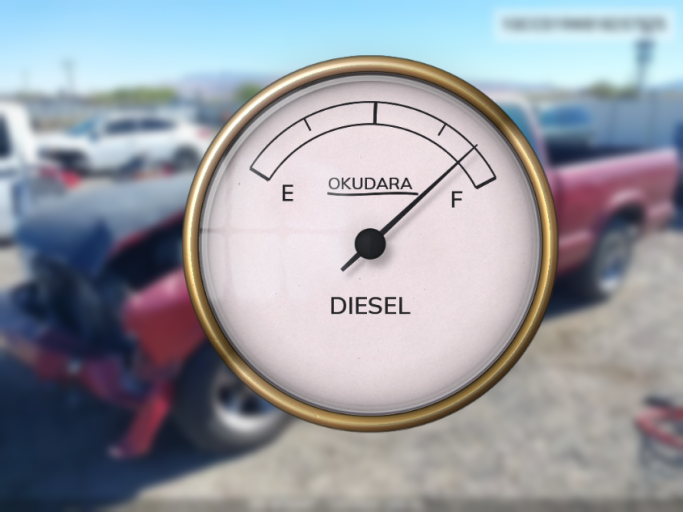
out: 0.875
